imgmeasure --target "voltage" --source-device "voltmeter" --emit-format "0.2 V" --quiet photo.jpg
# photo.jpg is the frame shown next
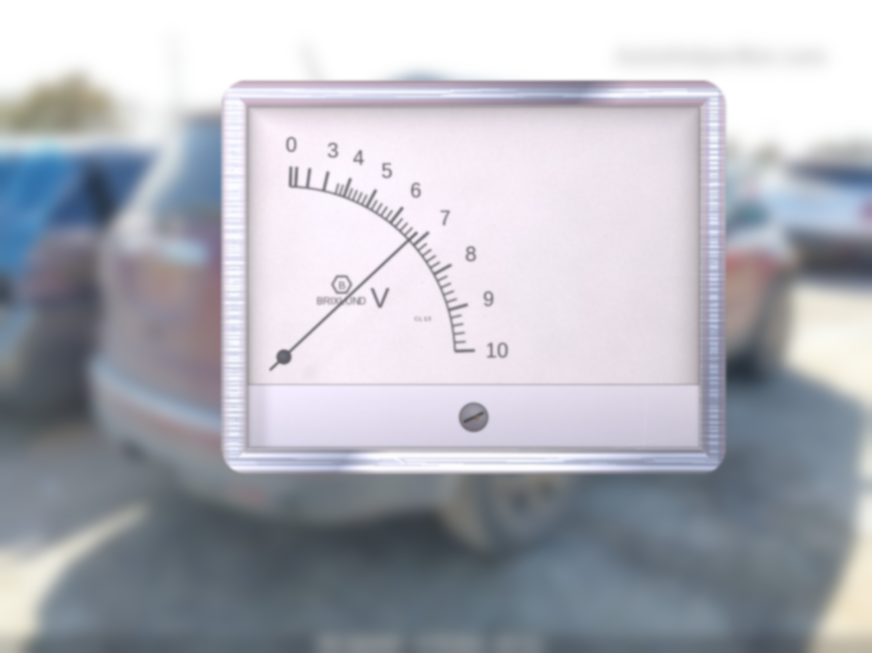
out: 6.8 V
